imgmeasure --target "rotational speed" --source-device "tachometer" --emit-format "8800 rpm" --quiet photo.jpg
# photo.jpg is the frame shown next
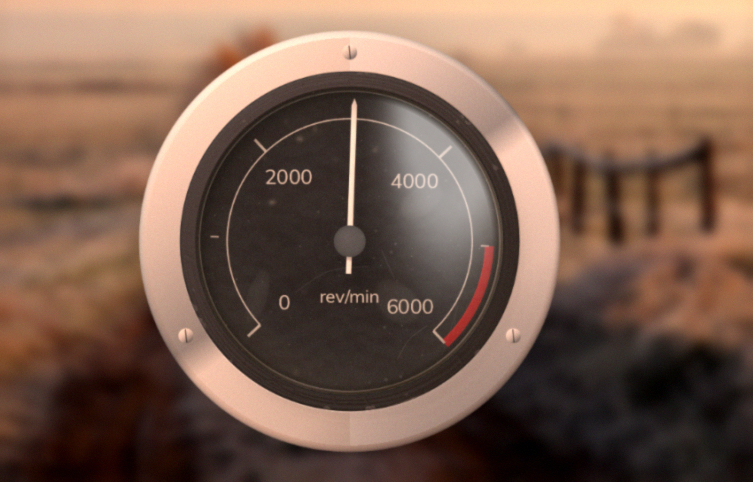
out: 3000 rpm
